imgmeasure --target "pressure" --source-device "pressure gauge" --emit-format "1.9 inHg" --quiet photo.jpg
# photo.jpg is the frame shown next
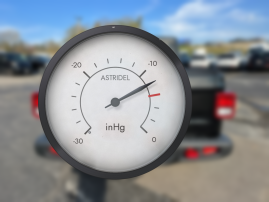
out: -8 inHg
